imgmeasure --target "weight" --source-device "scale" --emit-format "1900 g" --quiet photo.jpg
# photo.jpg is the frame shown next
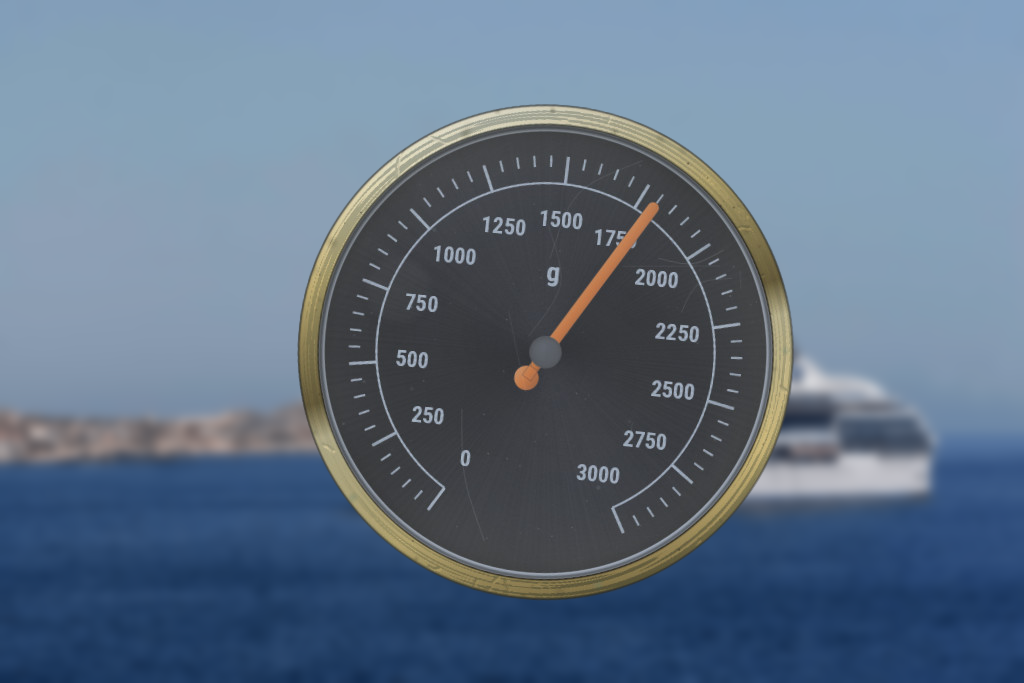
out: 1800 g
